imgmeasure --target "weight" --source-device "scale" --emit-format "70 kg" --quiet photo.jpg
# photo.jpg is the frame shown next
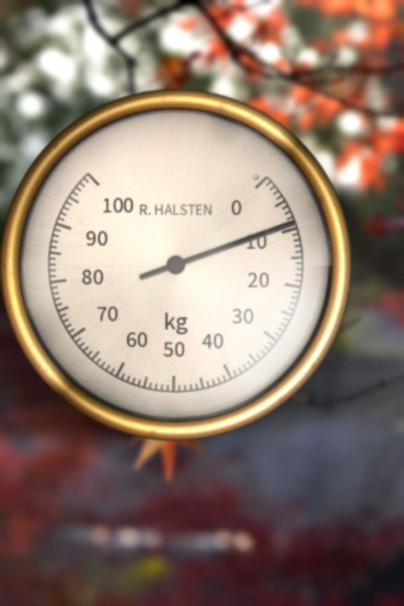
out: 9 kg
